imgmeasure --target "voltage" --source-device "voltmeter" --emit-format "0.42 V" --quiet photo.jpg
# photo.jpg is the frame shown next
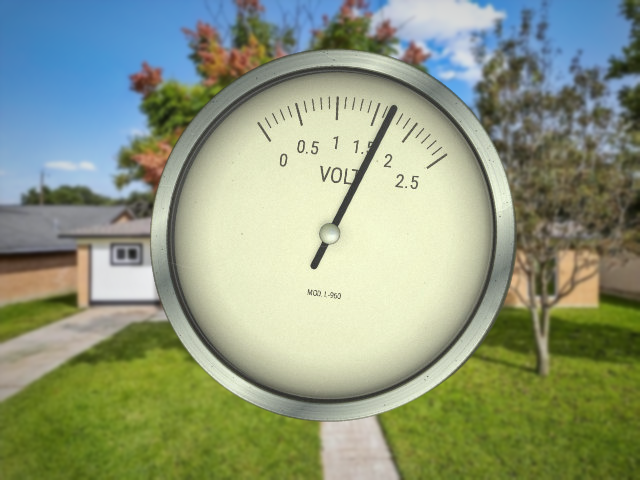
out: 1.7 V
